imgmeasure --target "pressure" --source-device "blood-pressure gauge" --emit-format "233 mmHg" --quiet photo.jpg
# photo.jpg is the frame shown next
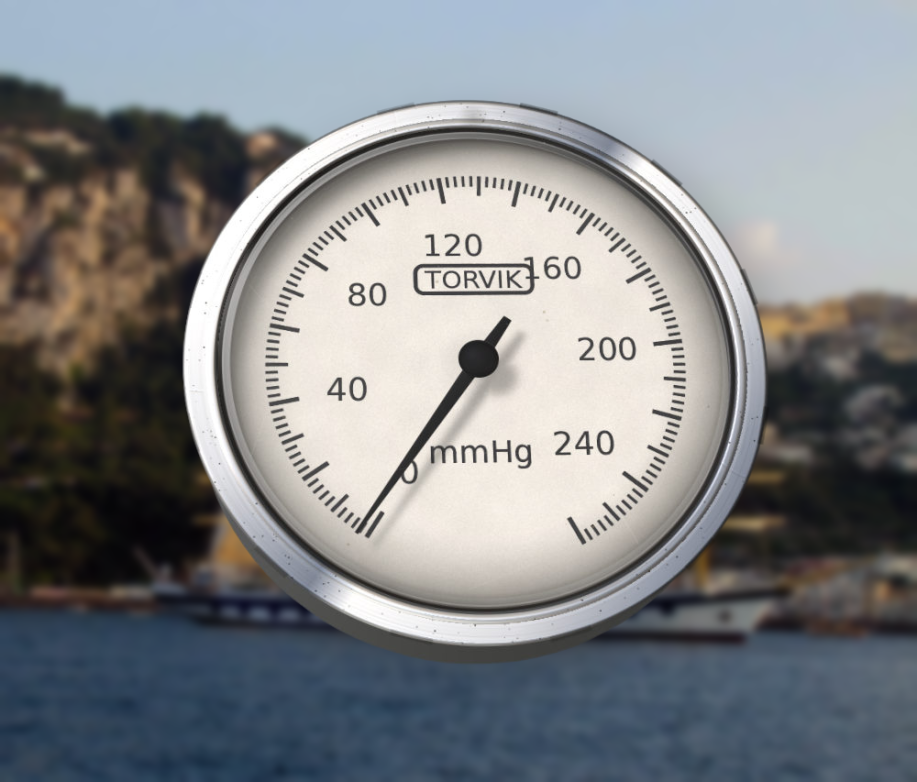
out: 2 mmHg
